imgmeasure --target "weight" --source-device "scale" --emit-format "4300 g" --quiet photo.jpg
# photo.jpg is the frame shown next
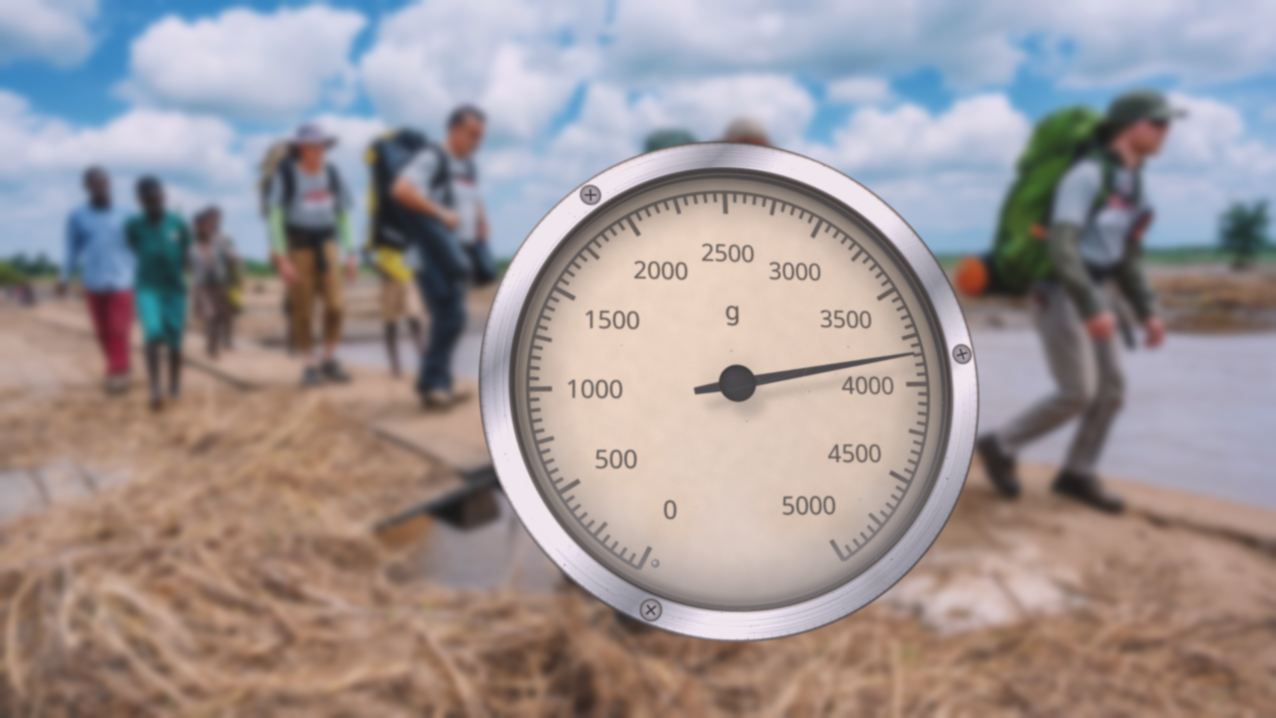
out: 3850 g
